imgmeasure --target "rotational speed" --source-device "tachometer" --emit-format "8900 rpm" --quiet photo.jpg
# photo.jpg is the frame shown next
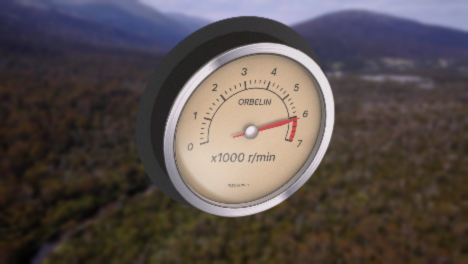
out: 6000 rpm
